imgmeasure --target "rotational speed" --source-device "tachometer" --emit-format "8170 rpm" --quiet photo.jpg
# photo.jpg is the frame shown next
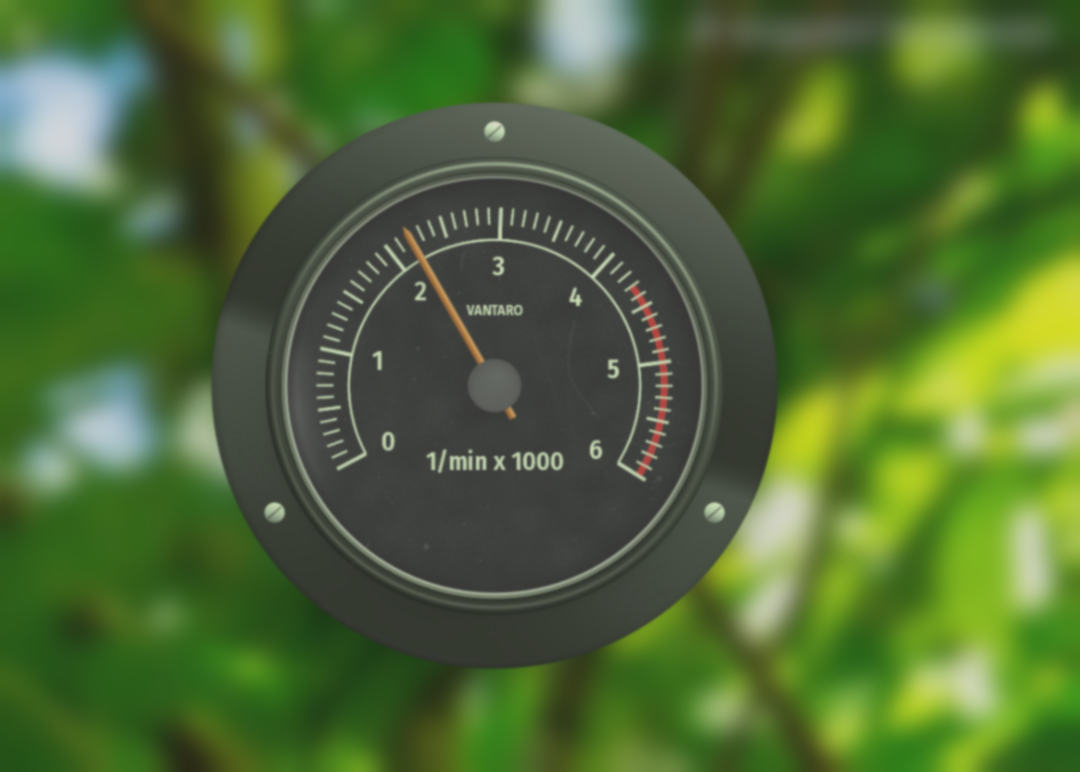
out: 2200 rpm
